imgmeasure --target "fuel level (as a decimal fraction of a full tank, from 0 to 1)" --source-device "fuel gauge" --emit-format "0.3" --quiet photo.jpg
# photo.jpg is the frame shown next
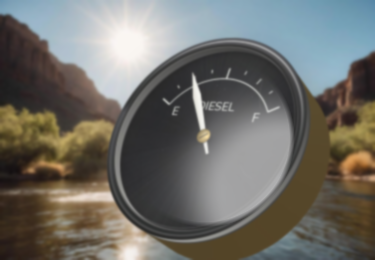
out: 0.25
